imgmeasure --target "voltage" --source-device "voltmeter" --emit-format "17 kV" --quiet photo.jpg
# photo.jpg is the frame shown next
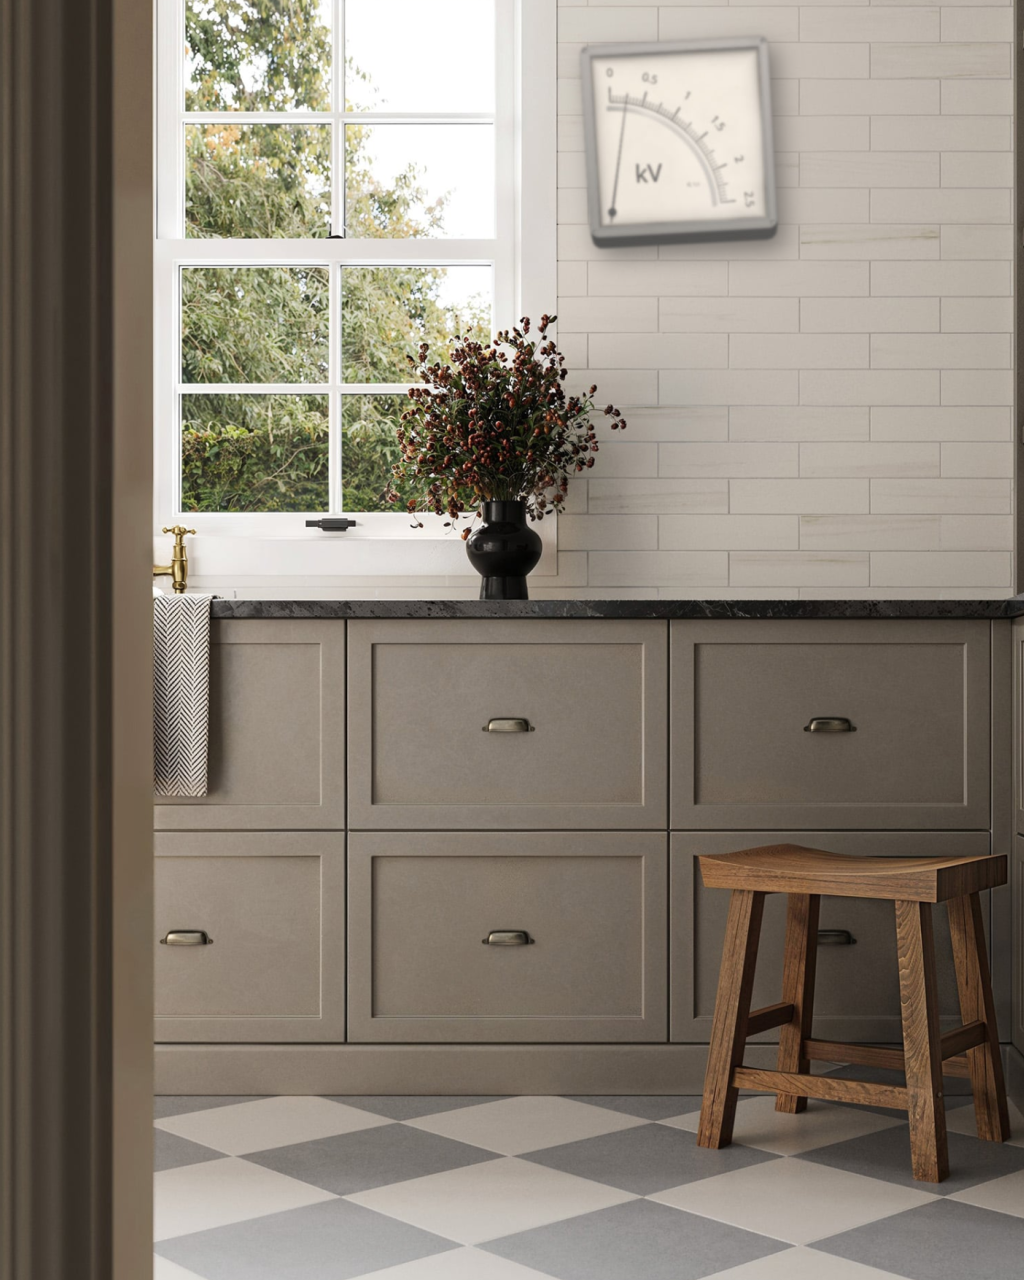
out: 0.25 kV
